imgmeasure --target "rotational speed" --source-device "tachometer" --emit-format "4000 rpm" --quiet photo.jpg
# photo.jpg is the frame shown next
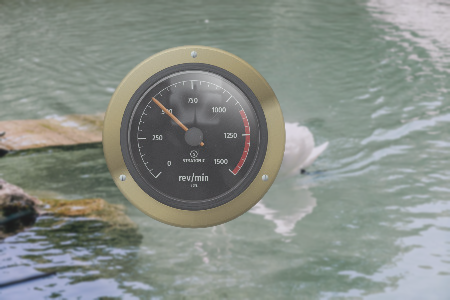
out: 500 rpm
